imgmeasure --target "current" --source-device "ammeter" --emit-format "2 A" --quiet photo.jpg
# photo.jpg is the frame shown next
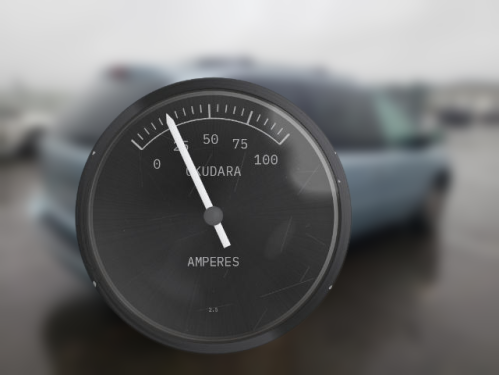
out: 25 A
